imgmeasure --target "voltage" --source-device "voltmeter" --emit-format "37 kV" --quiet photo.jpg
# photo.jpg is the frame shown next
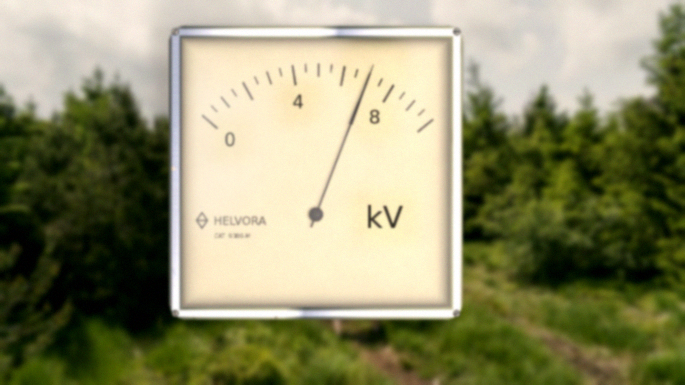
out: 7 kV
